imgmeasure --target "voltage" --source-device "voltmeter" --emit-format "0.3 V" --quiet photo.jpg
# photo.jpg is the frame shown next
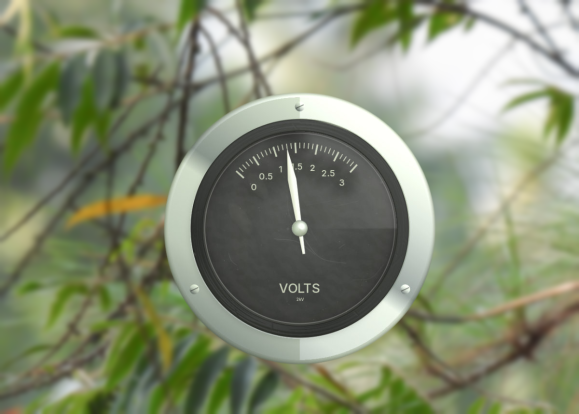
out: 1.3 V
